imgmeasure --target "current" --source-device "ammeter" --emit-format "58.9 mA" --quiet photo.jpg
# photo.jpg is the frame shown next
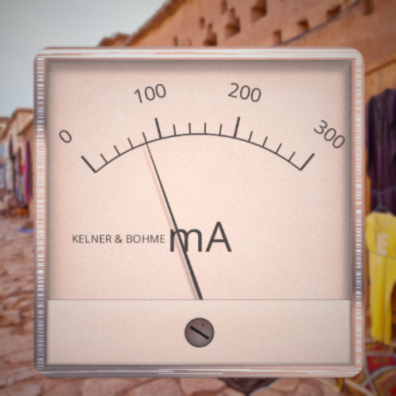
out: 80 mA
